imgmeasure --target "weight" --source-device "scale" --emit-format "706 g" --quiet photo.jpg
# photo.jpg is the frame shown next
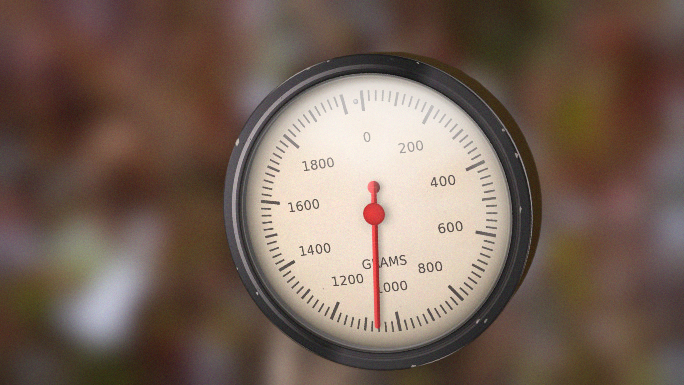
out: 1060 g
